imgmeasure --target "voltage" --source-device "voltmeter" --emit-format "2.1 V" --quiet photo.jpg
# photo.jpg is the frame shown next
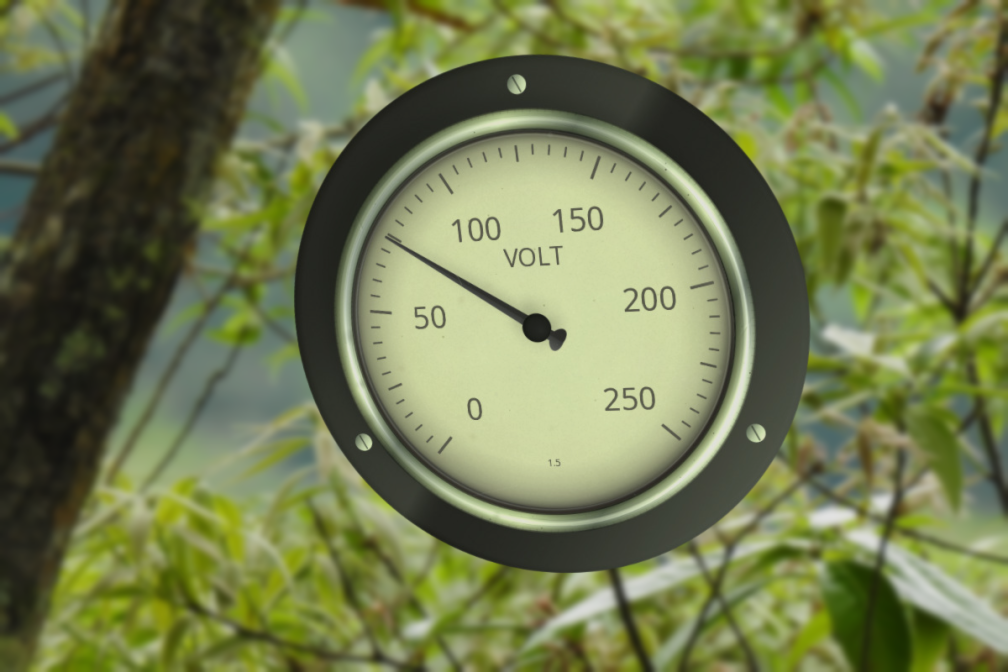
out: 75 V
